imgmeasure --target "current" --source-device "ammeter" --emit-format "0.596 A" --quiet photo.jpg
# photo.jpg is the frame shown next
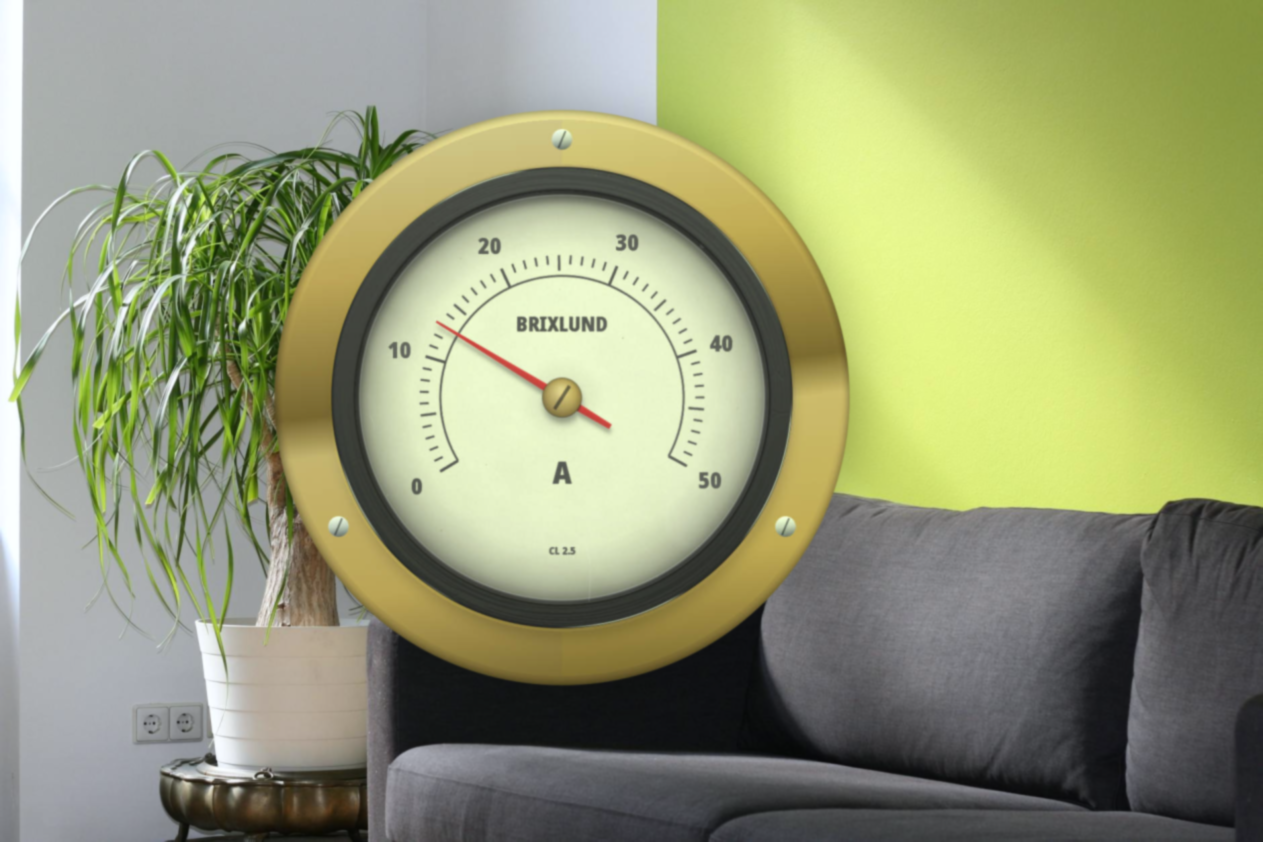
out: 13 A
